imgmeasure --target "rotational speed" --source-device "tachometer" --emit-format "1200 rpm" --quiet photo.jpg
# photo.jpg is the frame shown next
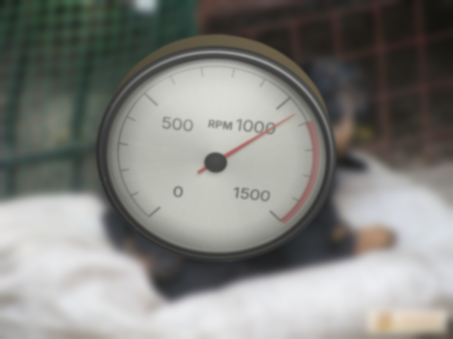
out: 1050 rpm
